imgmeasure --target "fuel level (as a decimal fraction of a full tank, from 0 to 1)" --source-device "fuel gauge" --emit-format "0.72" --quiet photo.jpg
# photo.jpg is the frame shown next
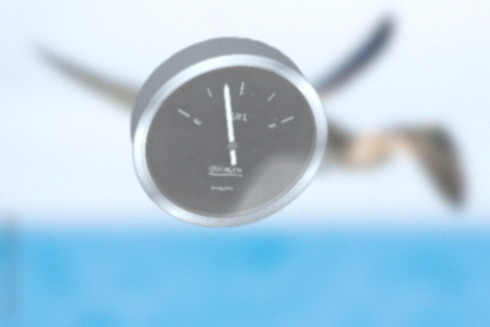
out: 0.375
